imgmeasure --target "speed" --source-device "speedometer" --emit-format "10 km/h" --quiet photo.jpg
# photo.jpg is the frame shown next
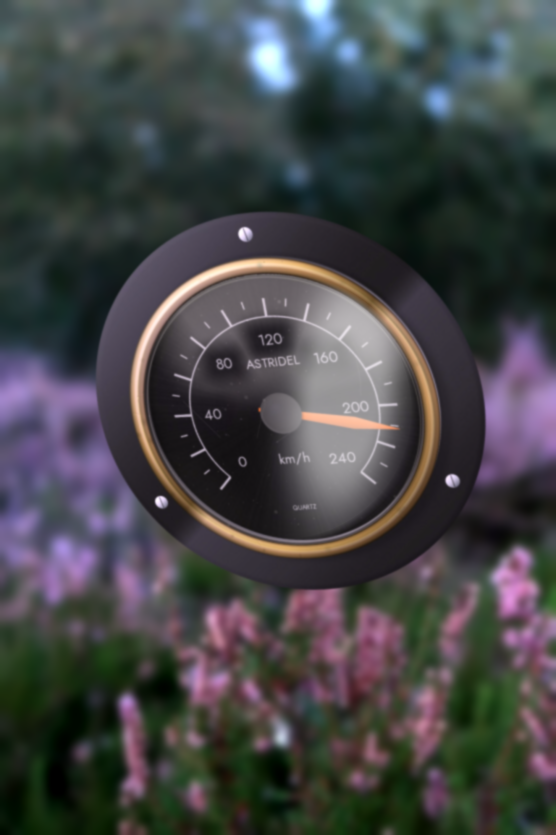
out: 210 km/h
